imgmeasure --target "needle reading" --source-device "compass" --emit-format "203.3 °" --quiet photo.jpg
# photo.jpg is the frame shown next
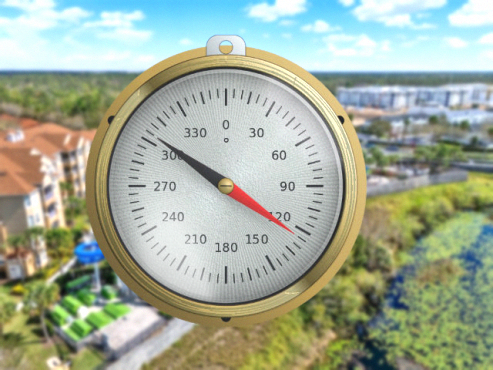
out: 125 °
